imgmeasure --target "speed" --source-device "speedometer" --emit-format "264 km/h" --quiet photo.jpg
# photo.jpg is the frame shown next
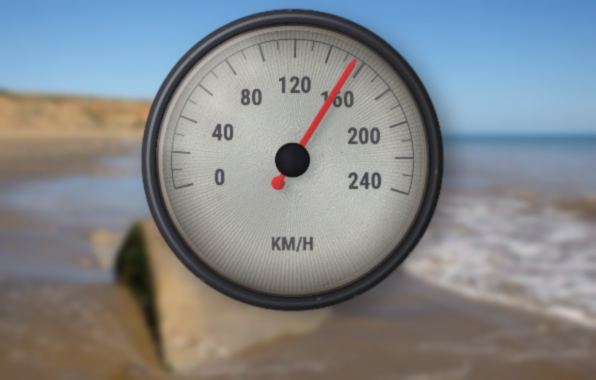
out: 155 km/h
